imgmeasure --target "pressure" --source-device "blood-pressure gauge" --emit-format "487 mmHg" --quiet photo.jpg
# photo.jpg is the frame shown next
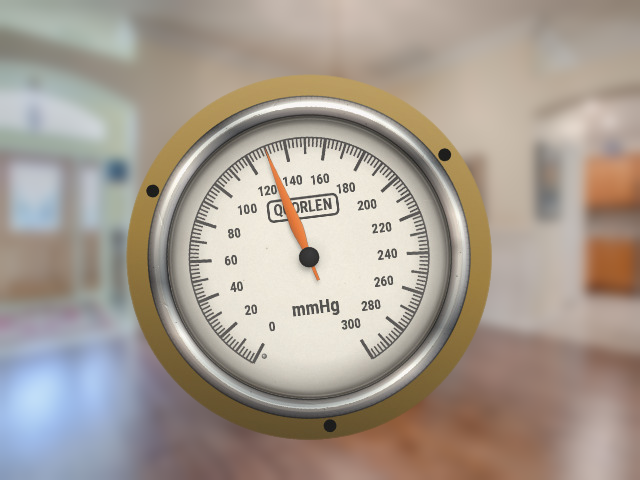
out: 130 mmHg
